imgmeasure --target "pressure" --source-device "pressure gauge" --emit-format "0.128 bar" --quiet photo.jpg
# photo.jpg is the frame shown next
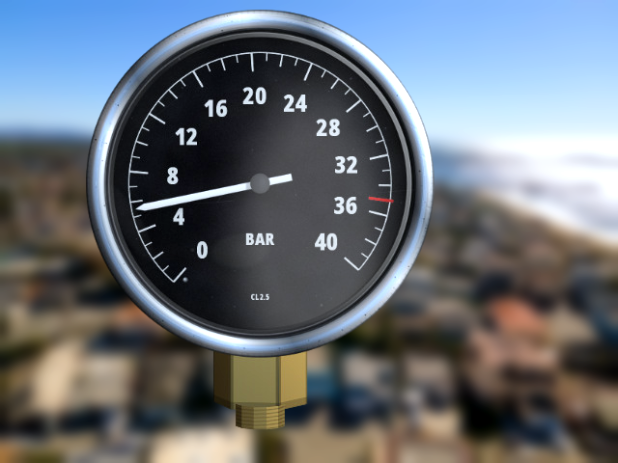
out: 5.5 bar
